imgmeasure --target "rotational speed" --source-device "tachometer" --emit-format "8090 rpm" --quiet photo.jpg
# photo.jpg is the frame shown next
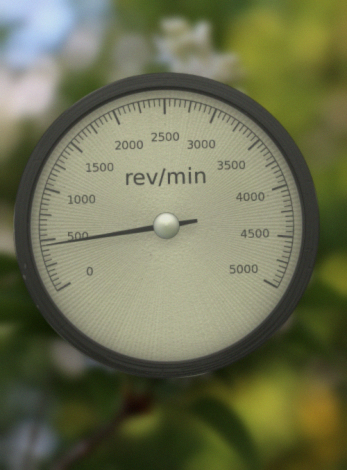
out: 450 rpm
